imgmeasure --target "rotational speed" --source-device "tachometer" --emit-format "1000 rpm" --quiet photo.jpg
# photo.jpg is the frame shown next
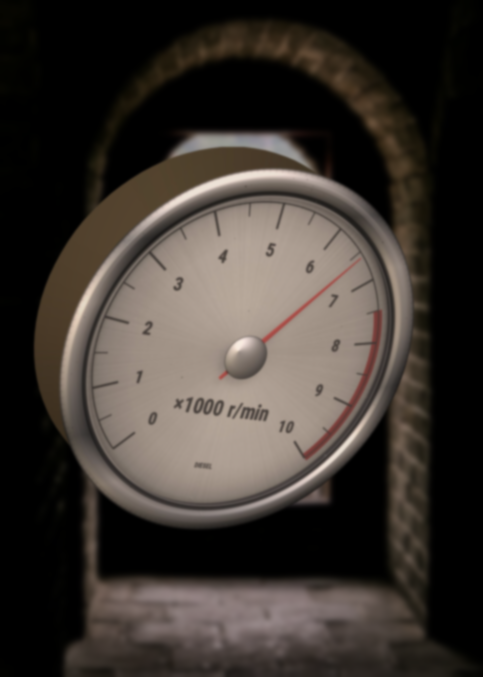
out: 6500 rpm
